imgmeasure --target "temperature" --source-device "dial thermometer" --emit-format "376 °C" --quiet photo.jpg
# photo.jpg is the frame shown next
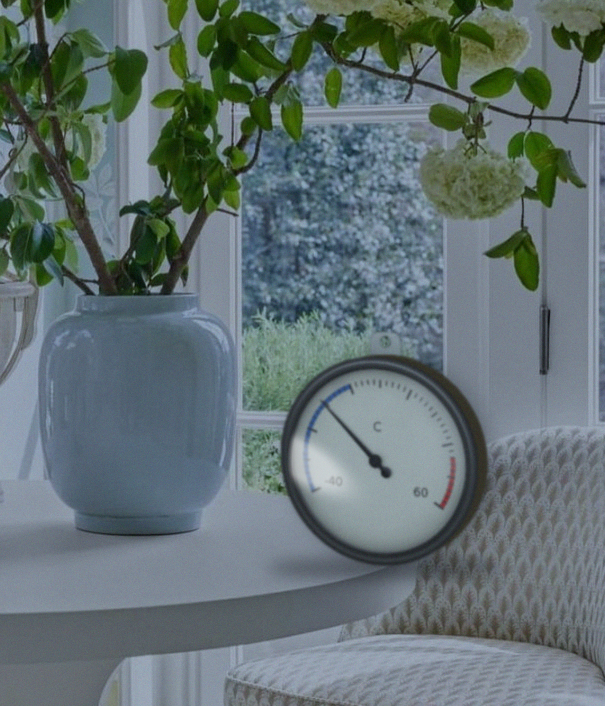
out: -10 °C
